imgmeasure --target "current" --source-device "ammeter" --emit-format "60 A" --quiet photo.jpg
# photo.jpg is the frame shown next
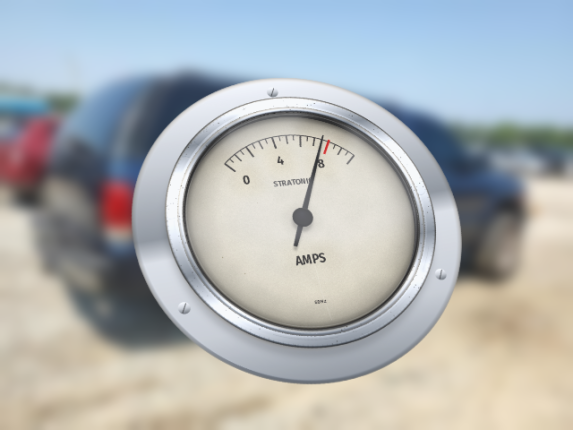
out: 7.5 A
